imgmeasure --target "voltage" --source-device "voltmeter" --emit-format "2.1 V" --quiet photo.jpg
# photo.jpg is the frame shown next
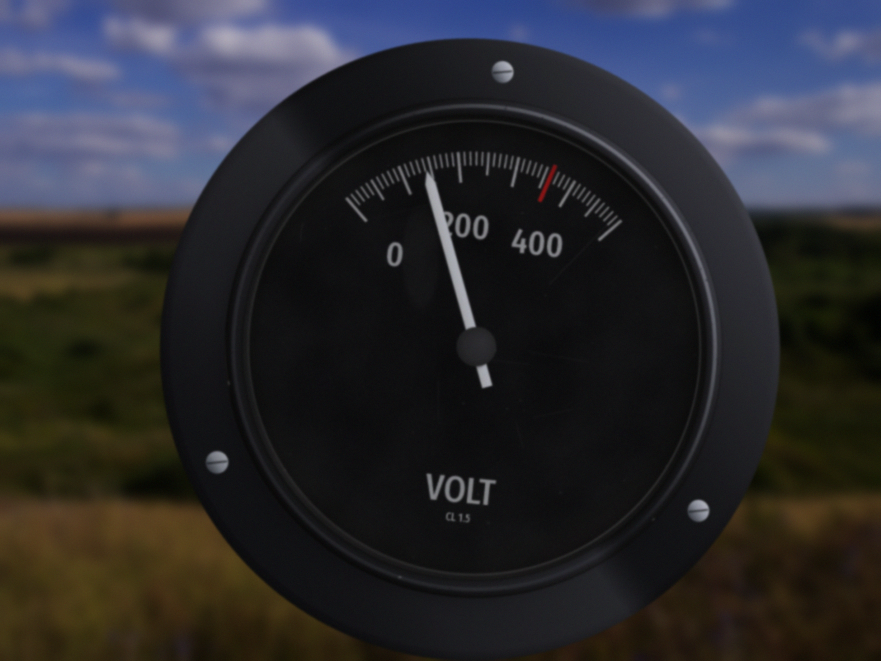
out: 140 V
